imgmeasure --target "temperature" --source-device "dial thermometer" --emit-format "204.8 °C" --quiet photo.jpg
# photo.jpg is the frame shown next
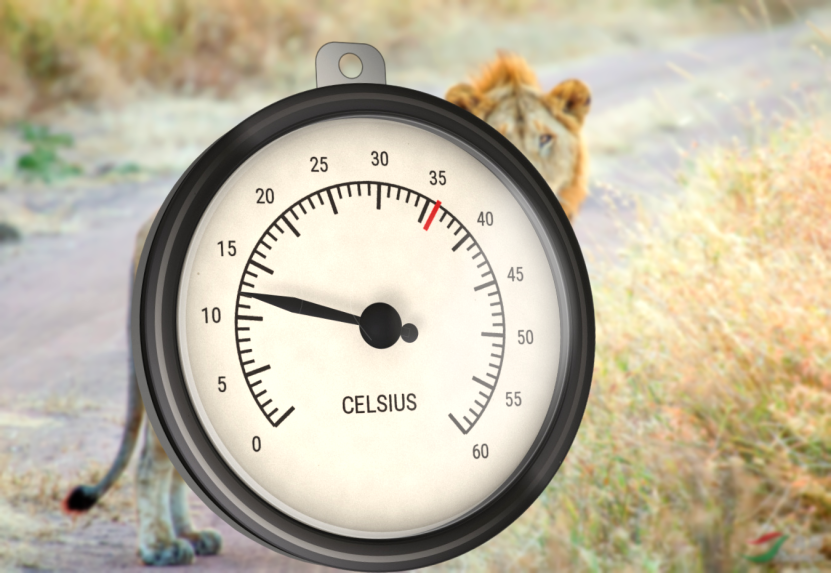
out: 12 °C
